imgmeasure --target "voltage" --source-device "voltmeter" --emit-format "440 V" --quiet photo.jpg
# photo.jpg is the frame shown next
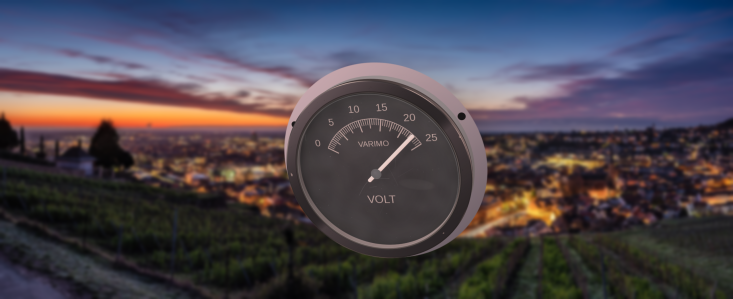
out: 22.5 V
